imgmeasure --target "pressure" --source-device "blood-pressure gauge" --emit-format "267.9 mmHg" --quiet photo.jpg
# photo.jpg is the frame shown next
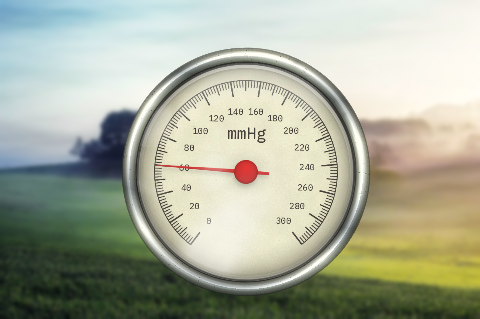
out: 60 mmHg
